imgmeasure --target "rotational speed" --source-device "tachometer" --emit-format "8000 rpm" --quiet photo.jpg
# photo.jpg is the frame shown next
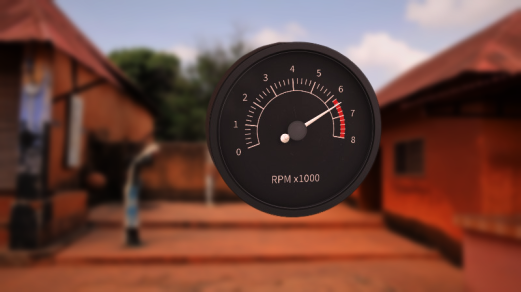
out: 6400 rpm
